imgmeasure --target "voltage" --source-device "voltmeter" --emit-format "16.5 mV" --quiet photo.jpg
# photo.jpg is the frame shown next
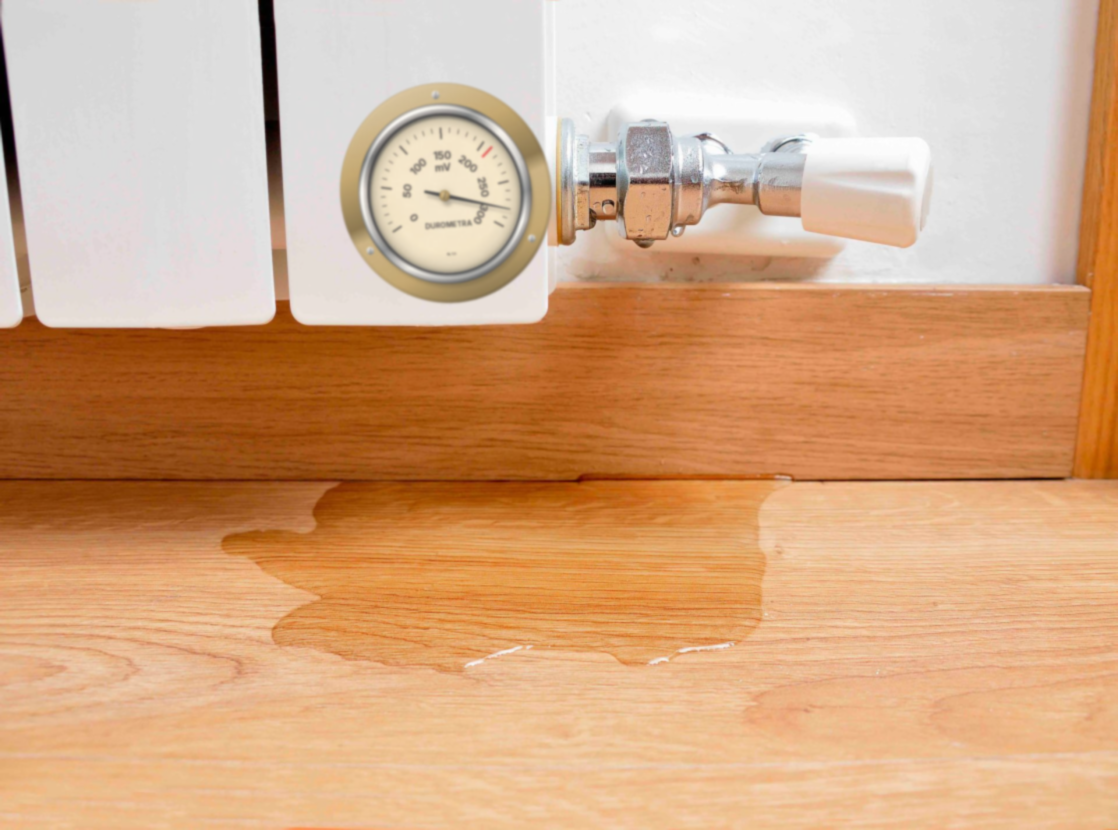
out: 280 mV
